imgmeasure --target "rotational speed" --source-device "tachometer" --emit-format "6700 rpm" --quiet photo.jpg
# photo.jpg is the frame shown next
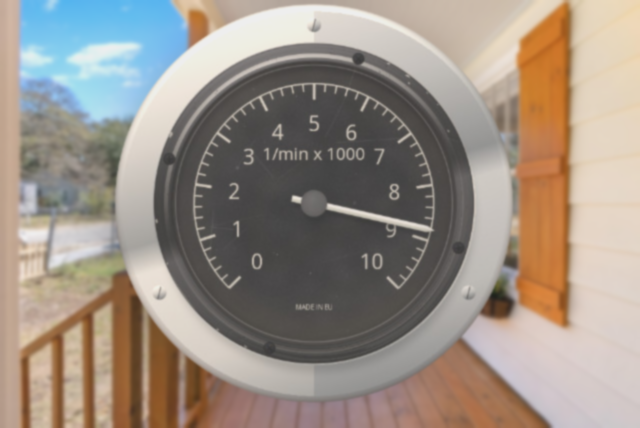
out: 8800 rpm
